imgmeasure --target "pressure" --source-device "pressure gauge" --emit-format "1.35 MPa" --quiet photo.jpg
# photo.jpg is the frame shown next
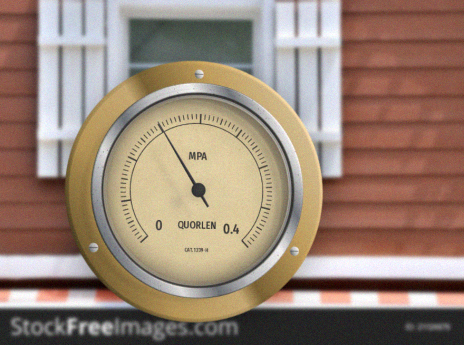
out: 0.15 MPa
